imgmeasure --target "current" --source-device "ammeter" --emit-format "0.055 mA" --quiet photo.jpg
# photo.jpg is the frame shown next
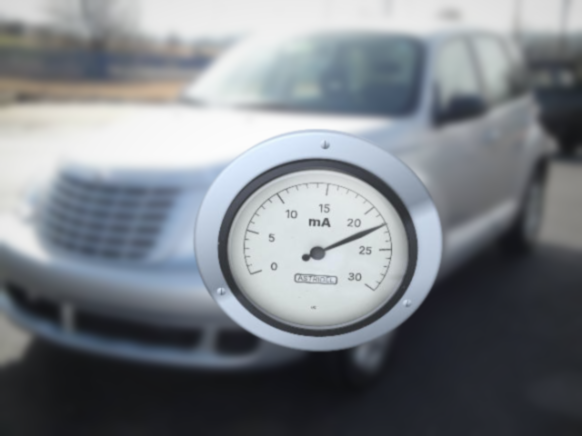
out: 22 mA
